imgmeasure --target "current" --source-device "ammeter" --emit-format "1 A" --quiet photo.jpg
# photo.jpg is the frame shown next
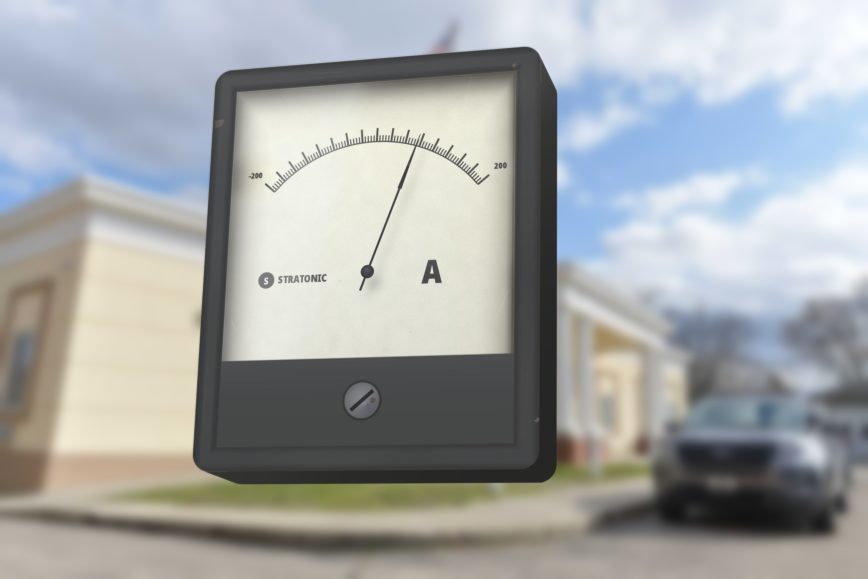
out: 75 A
